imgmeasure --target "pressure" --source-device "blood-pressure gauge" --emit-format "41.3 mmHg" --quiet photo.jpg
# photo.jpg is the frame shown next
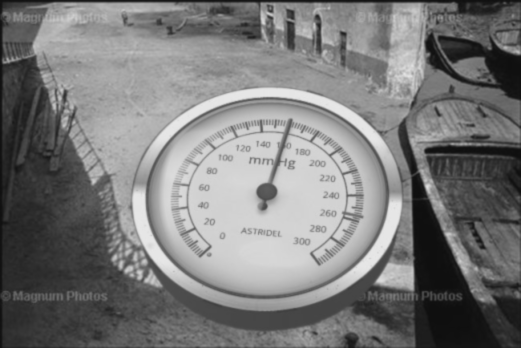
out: 160 mmHg
